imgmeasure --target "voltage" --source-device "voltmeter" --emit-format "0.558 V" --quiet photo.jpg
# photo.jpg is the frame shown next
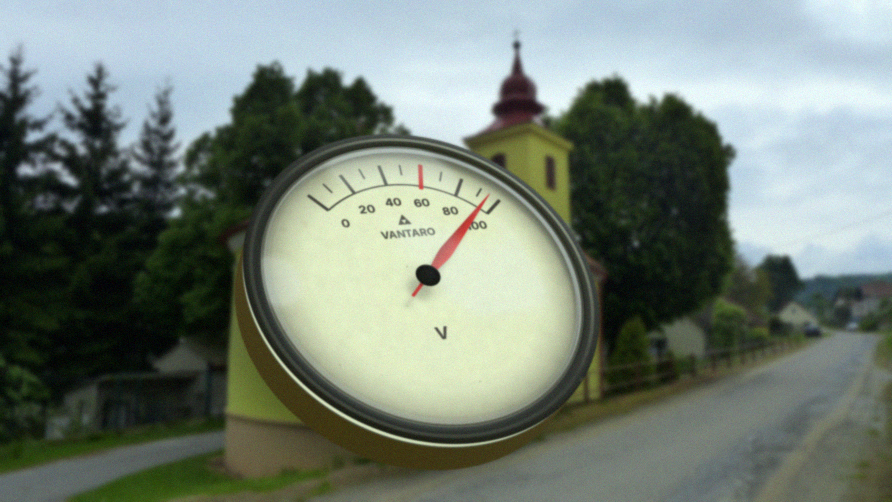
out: 95 V
